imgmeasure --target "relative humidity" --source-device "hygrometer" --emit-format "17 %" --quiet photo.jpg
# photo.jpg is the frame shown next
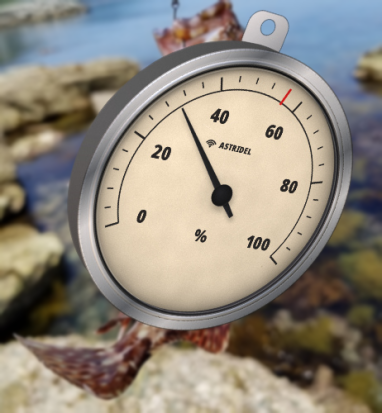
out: 30 %
